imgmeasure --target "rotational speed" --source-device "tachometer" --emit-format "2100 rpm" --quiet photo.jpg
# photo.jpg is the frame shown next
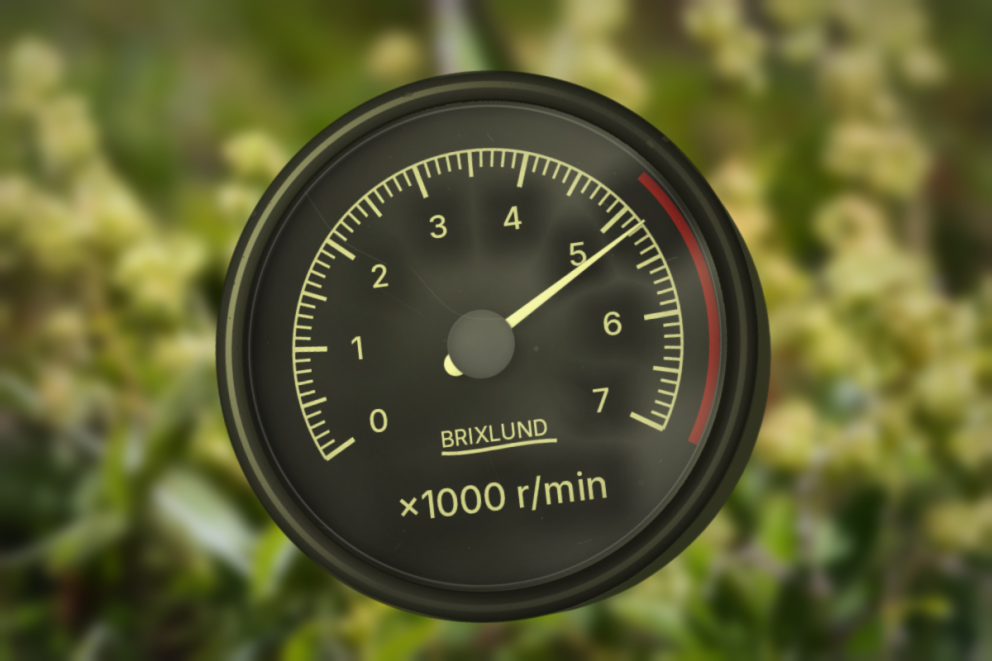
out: 5200 rpm
